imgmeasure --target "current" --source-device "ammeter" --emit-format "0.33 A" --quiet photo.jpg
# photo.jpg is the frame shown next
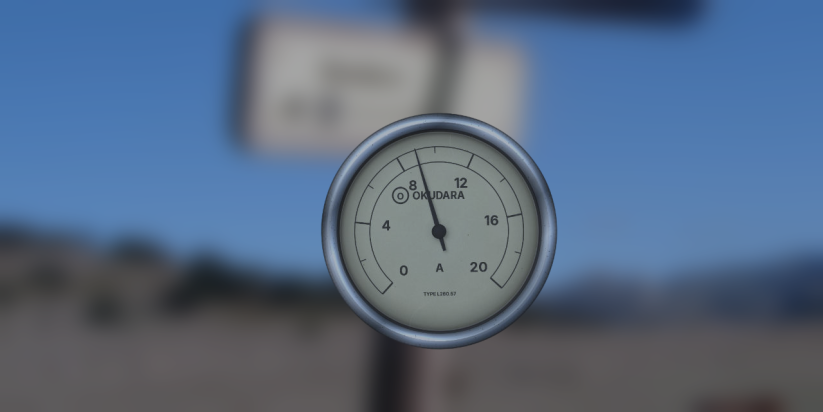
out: 9 A
